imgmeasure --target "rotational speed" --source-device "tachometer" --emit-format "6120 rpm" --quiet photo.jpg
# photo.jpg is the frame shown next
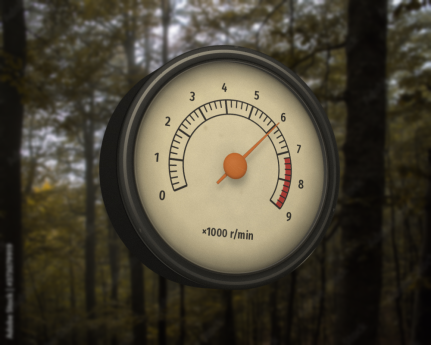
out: 6000 rpm
